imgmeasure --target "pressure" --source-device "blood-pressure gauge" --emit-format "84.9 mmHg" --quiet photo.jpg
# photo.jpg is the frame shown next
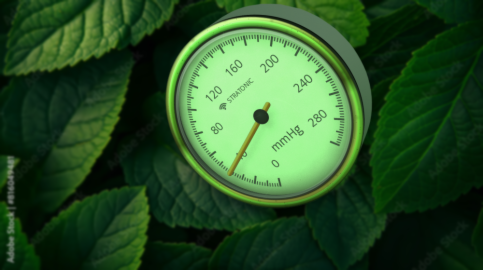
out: 40 mmHg
